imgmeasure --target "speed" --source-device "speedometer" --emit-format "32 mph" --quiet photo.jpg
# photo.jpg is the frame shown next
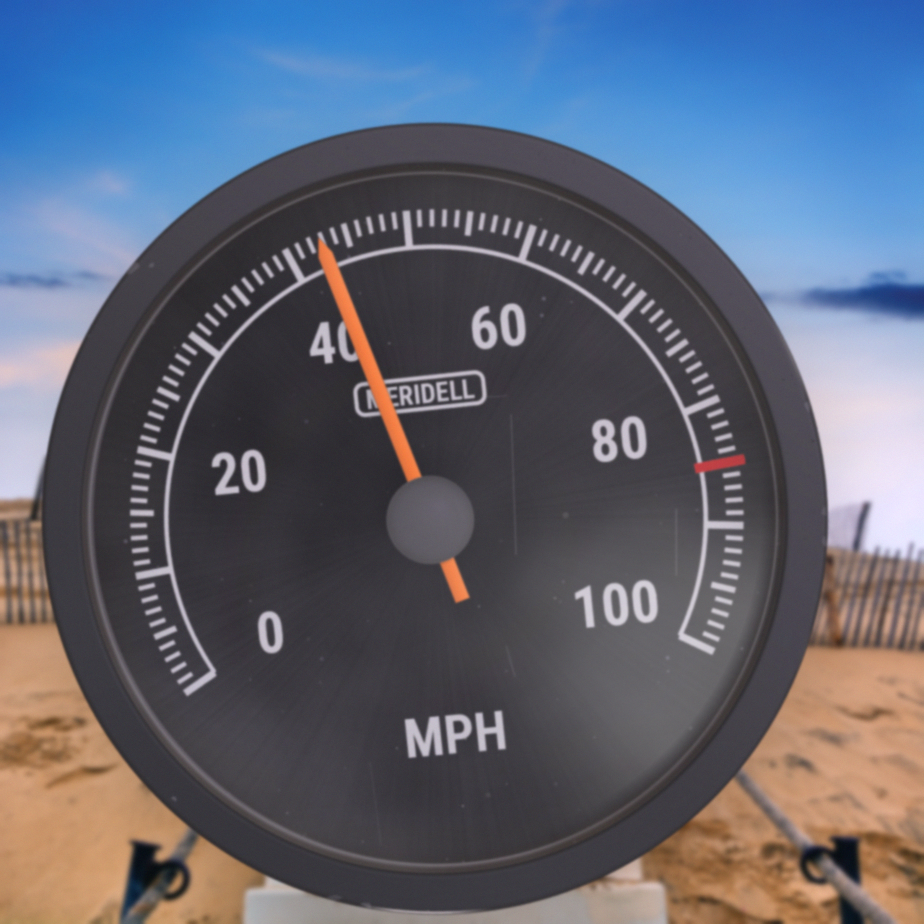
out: 43 mph
